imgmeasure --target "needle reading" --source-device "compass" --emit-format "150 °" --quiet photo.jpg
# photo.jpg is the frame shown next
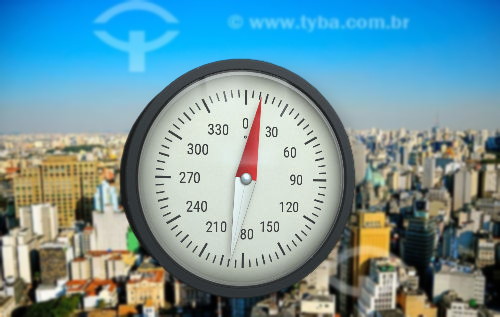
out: 10 °
